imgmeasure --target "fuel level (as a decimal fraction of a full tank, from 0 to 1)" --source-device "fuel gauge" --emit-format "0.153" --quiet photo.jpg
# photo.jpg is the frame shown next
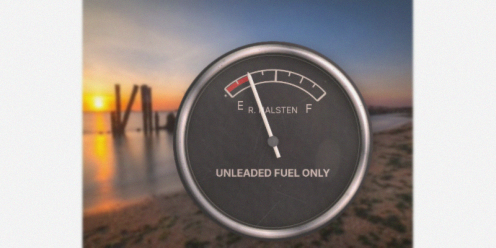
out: 0.25
